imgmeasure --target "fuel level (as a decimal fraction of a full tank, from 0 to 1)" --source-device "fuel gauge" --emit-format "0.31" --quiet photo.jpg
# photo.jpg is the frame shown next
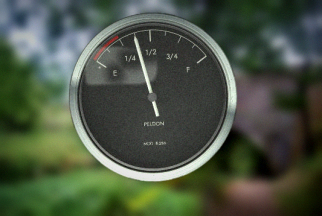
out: 0.375
